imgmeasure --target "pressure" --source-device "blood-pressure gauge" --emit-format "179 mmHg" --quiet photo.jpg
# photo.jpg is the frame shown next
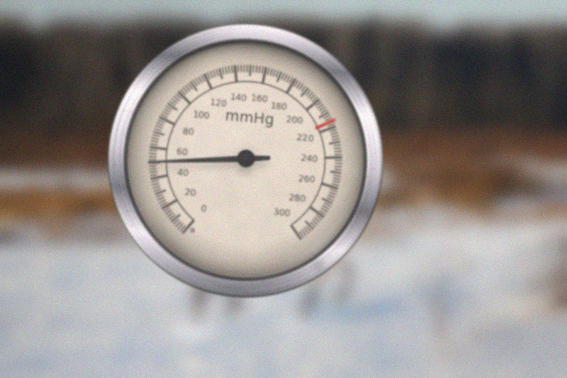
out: 50 mmHg
